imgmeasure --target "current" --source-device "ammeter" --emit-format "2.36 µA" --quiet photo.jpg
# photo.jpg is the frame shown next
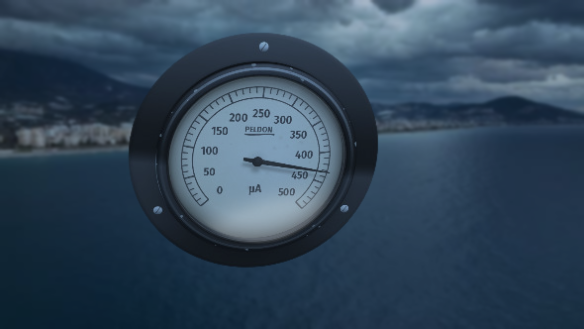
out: 430 µA
